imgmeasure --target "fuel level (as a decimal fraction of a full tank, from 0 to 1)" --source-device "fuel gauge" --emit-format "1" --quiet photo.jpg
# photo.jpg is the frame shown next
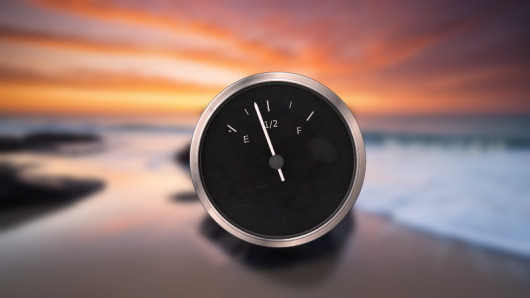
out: 0.375
